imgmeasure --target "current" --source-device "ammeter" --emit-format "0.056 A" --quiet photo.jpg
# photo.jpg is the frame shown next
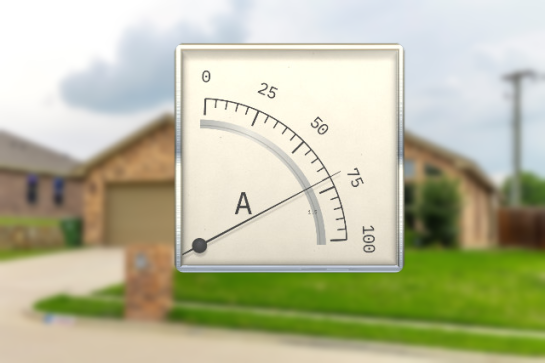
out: 70 A
